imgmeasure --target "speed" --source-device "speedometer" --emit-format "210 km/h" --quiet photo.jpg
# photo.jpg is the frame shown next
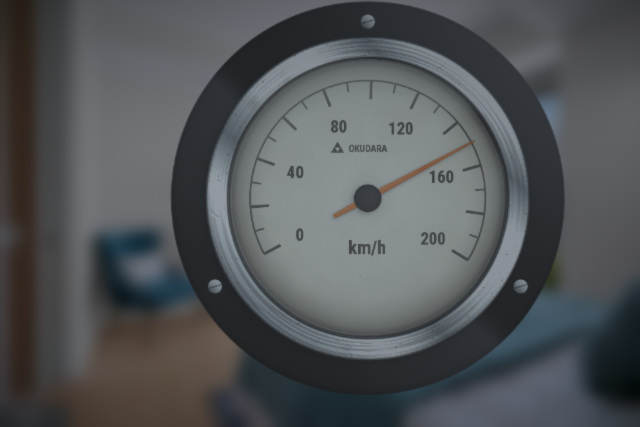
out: 150 km/h
